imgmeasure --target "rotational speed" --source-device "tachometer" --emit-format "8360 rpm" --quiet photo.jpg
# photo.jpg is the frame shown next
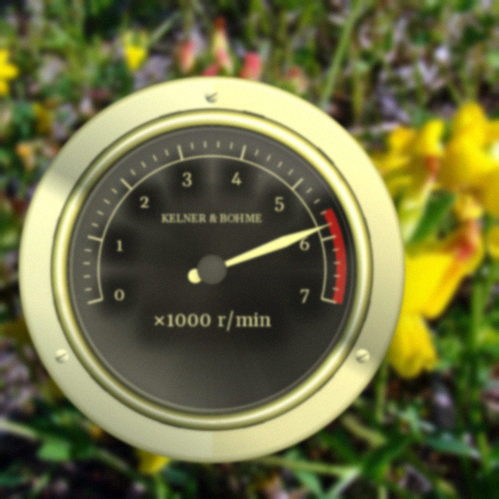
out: 5800 rpm
